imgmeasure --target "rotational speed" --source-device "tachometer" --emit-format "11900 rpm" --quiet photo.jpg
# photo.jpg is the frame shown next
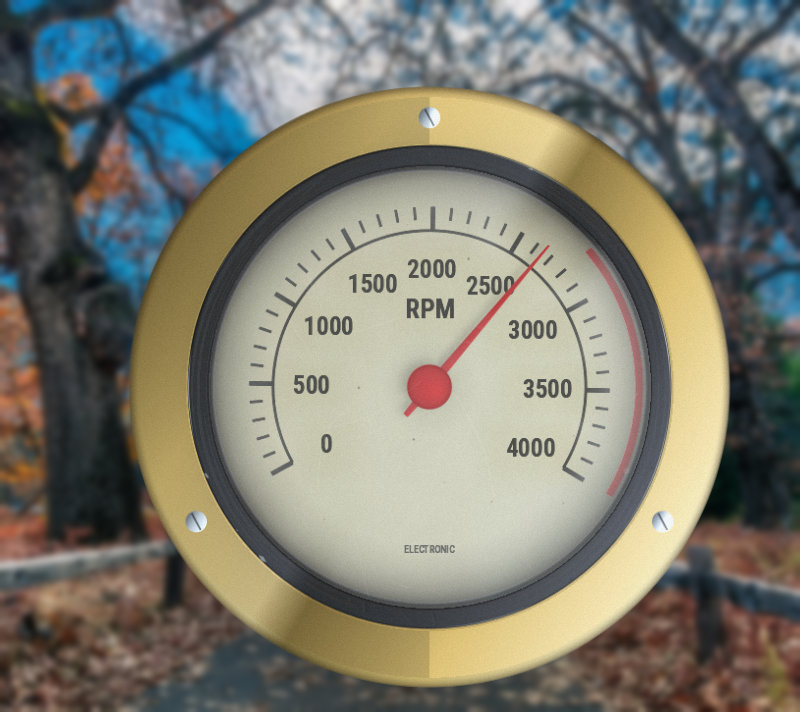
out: 2650 rpm
